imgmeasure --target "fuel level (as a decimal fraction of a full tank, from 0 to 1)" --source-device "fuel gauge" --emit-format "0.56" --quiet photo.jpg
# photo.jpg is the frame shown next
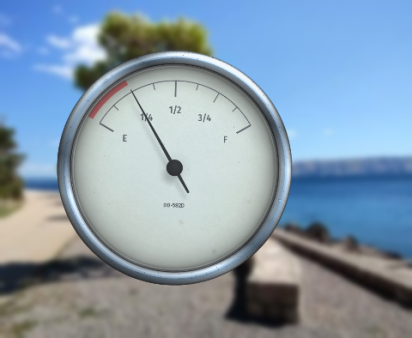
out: 0.25
